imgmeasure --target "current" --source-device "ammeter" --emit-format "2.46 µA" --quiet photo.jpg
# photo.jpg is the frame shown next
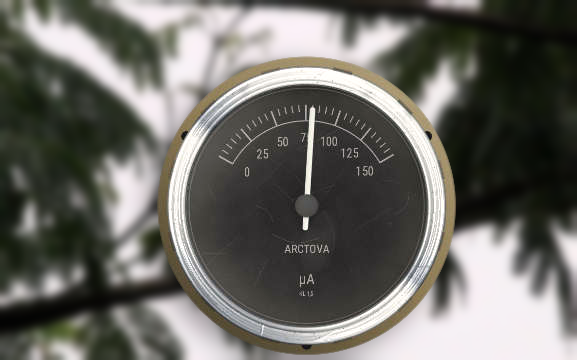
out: 80 µA
